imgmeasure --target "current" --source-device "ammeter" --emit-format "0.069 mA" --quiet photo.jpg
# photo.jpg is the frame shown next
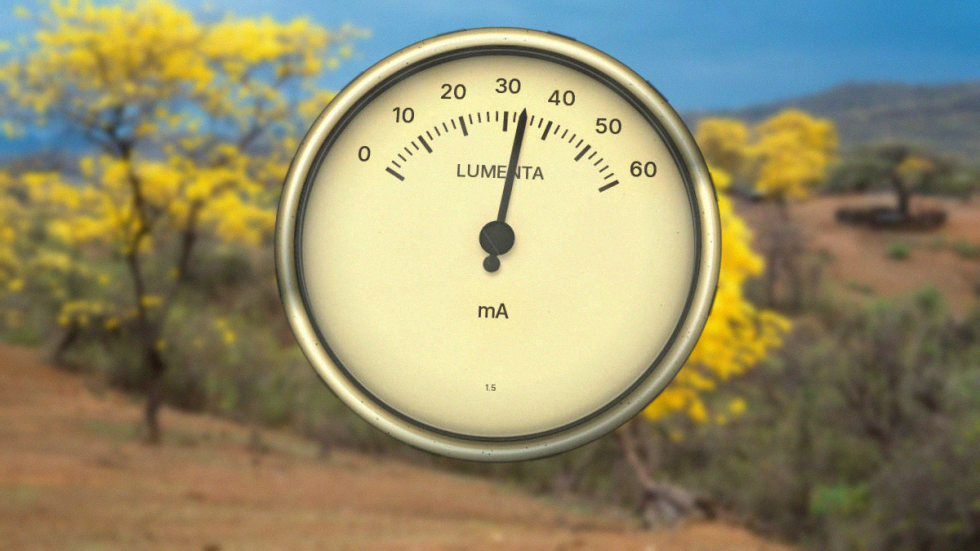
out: 34 mA
